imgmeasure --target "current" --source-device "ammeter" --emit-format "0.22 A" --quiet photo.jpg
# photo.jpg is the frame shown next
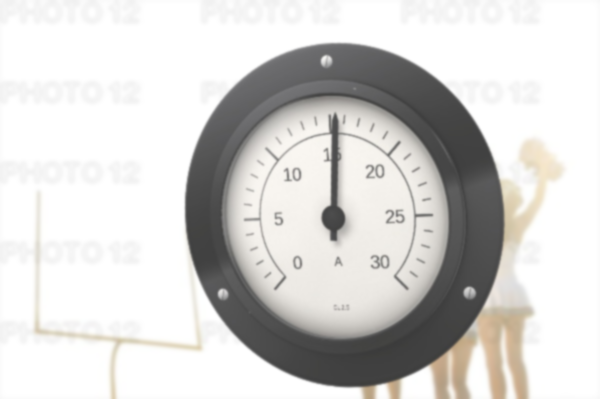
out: 15.5 A
